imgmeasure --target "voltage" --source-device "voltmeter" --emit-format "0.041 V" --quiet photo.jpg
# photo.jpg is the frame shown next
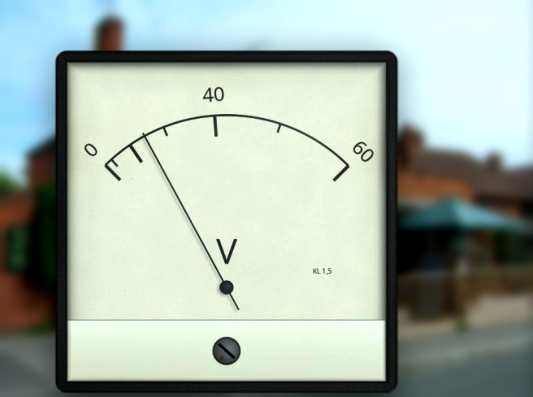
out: 25 V
